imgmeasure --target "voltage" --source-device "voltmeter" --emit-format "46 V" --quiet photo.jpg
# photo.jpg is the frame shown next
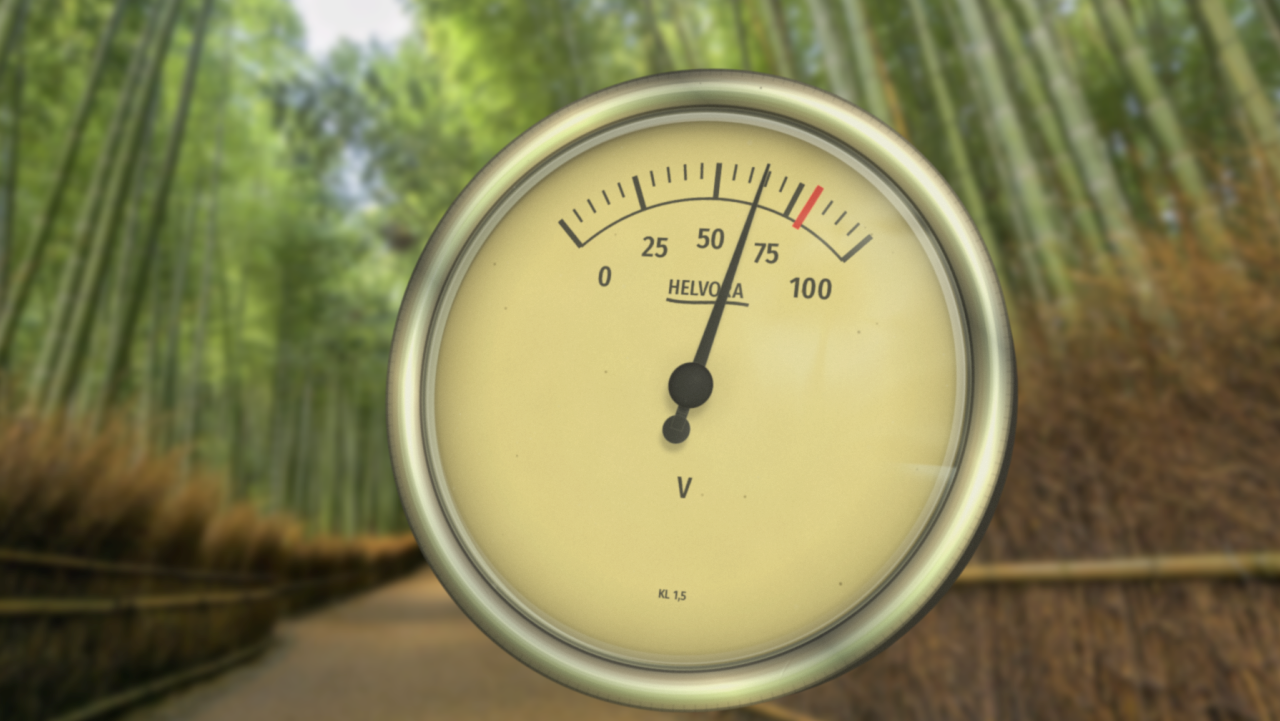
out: 65 V
